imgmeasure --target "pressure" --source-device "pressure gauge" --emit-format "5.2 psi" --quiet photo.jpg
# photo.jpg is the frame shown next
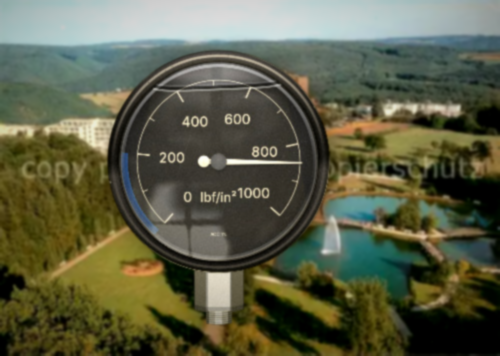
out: 850 psi
